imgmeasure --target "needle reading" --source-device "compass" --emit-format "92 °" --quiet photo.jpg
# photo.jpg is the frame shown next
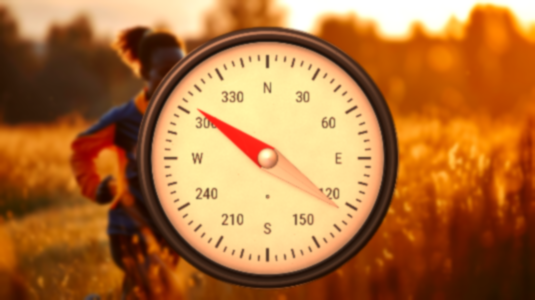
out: 305 °
